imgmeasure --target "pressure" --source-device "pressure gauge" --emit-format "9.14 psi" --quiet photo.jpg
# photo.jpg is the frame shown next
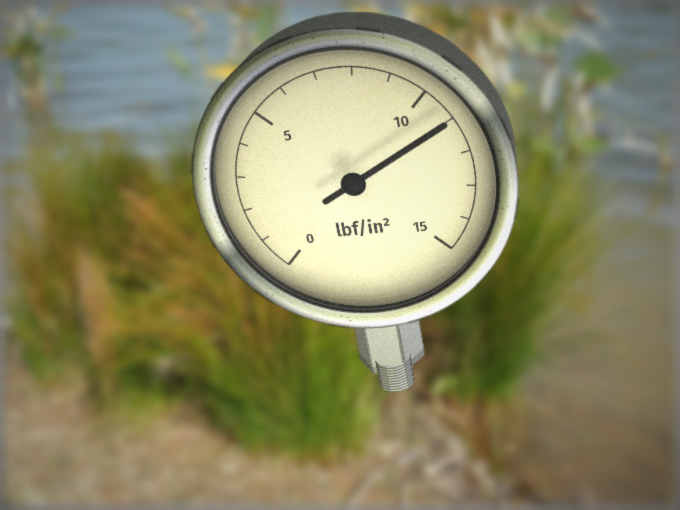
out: 11 psi
